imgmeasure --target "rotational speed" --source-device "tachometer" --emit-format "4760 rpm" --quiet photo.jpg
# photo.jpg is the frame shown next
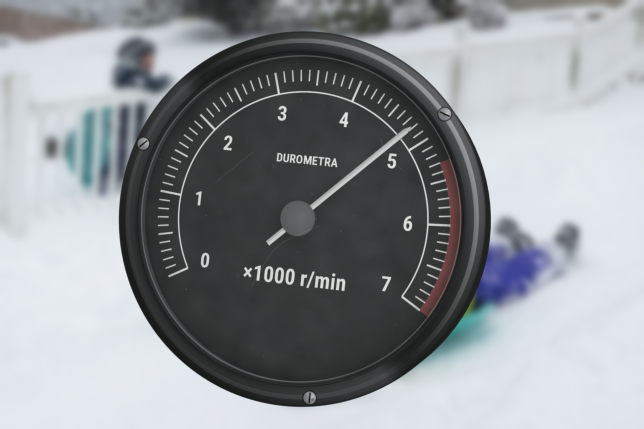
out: 4800 rpm
